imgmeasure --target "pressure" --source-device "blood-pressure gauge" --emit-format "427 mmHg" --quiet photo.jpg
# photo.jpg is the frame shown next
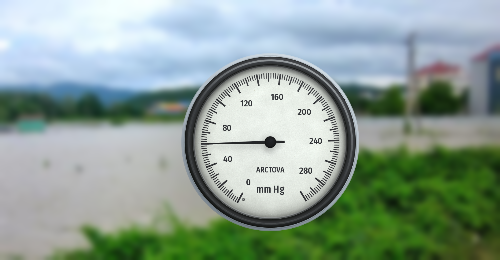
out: 60 mmHg
